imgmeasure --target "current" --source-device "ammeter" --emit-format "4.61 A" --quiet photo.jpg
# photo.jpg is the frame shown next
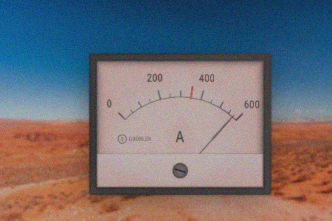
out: 575 A
